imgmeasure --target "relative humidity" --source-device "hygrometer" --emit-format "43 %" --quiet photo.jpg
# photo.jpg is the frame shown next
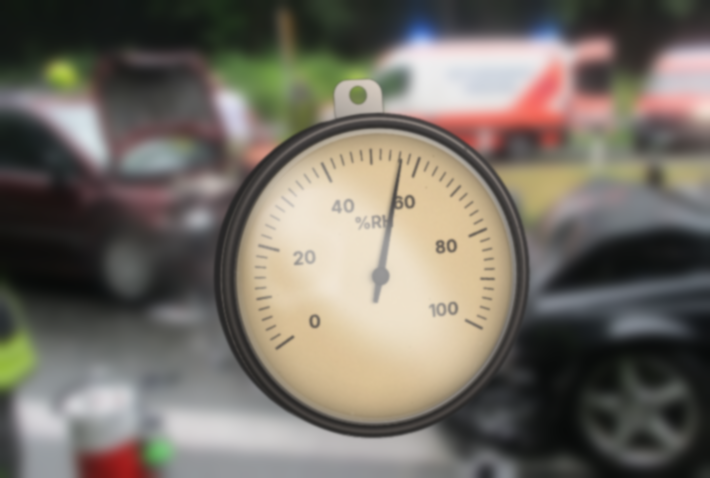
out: 56 %
